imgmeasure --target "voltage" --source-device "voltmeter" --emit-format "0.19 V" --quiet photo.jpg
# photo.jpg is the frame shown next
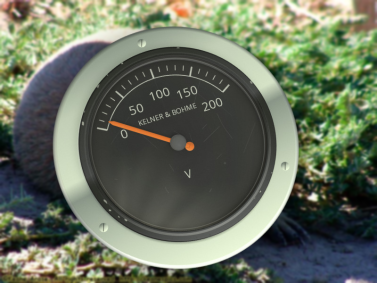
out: 10 V
